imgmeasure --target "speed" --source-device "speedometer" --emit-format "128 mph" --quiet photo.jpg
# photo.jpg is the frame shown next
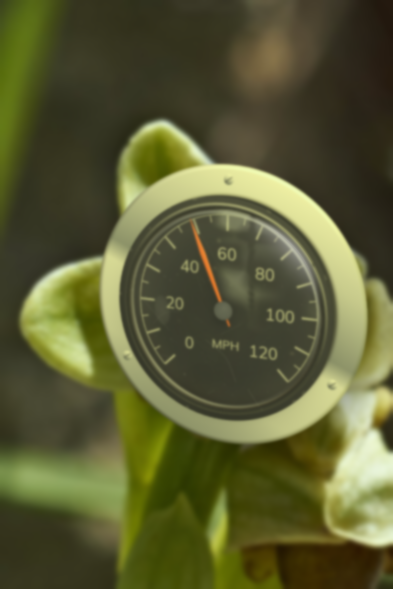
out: 50 mph
